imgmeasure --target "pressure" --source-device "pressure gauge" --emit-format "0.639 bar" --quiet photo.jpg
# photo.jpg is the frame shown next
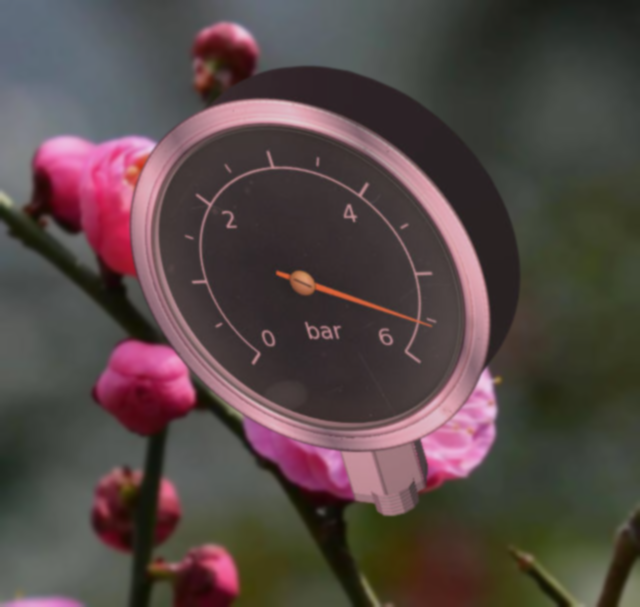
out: 5.5 bar
